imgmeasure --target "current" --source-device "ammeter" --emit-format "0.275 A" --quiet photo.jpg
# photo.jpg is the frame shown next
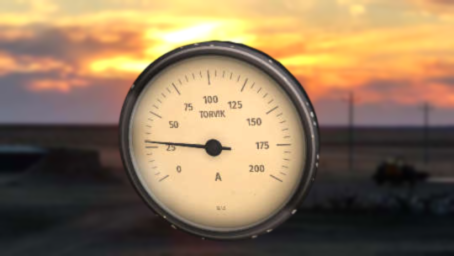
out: 30 A
